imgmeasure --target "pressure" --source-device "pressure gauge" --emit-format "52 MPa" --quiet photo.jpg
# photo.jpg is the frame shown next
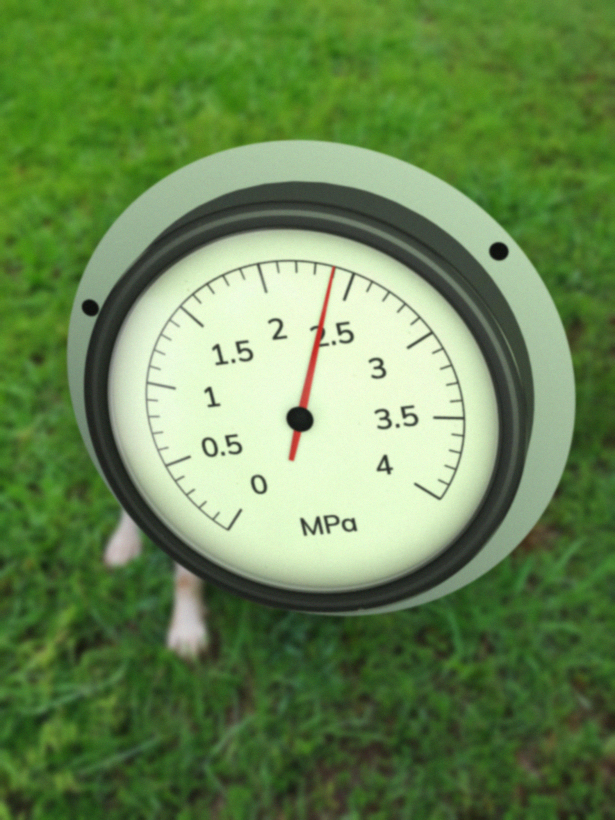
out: 2.4 MPa
